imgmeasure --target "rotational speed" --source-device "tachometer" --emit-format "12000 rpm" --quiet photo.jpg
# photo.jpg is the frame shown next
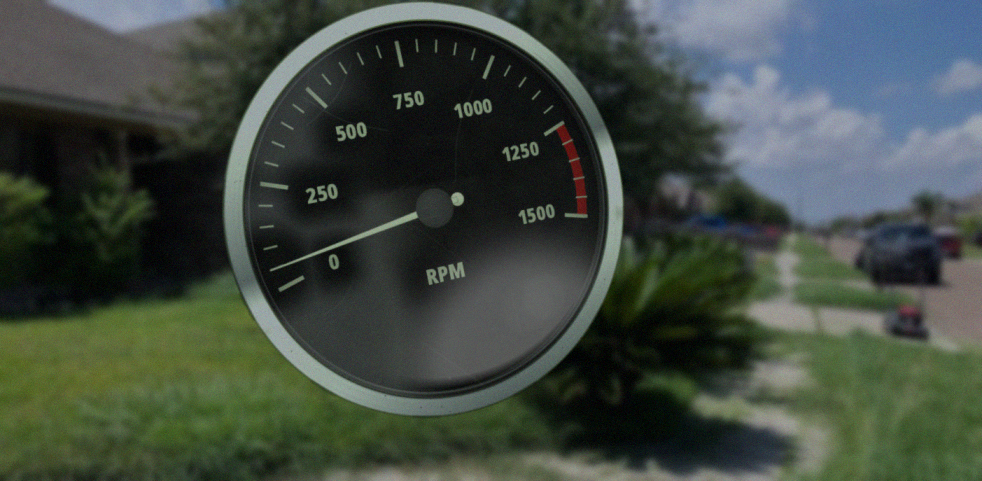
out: 50 rpm
